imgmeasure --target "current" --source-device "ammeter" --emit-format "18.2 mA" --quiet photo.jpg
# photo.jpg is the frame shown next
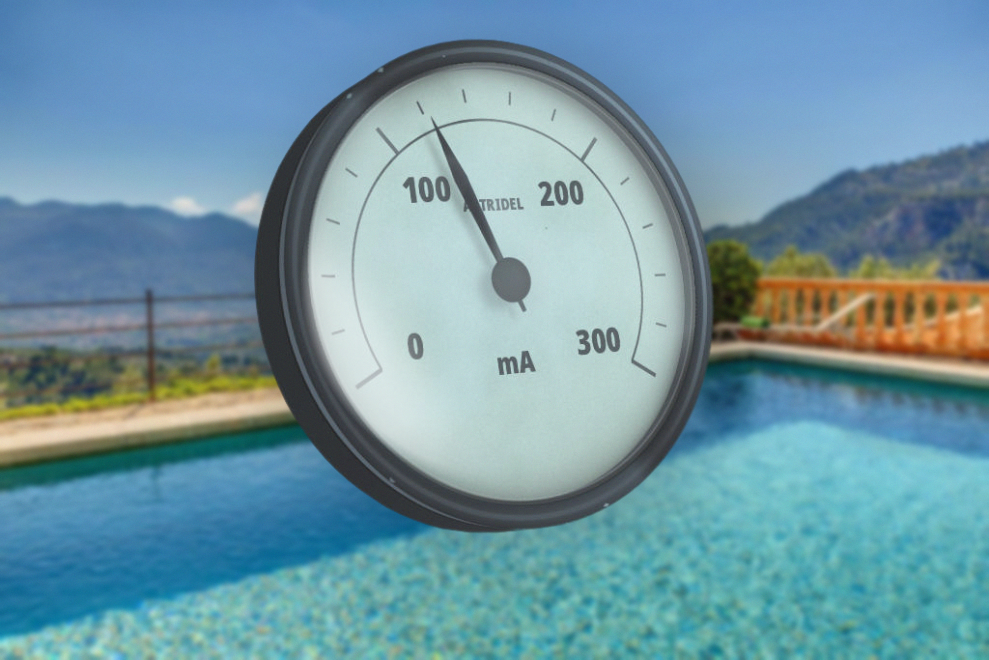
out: 120 mA
